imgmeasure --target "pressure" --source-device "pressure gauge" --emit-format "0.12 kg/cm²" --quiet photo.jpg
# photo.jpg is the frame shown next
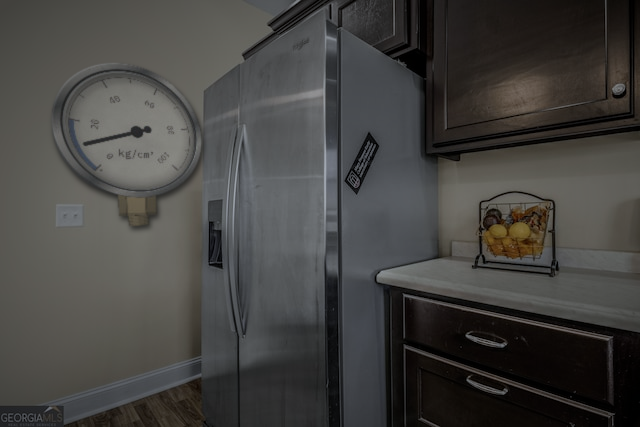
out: 10 kg/cm²
